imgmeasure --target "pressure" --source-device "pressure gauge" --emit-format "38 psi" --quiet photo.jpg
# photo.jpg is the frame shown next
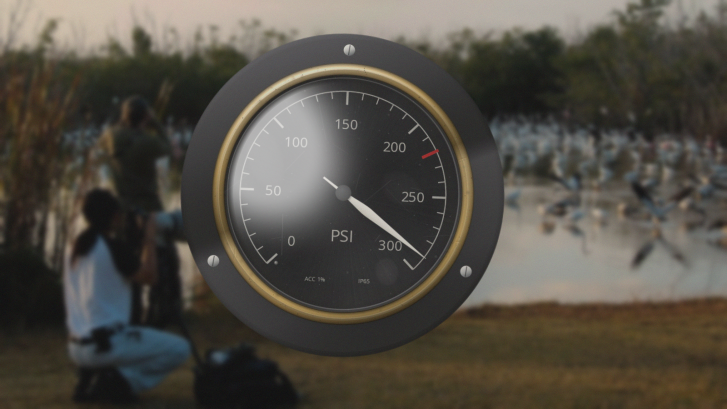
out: 290 psi
